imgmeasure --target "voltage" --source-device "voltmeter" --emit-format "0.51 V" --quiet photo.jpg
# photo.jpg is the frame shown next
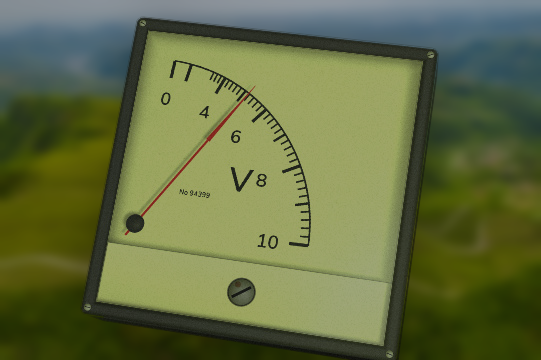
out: 5.2 V
